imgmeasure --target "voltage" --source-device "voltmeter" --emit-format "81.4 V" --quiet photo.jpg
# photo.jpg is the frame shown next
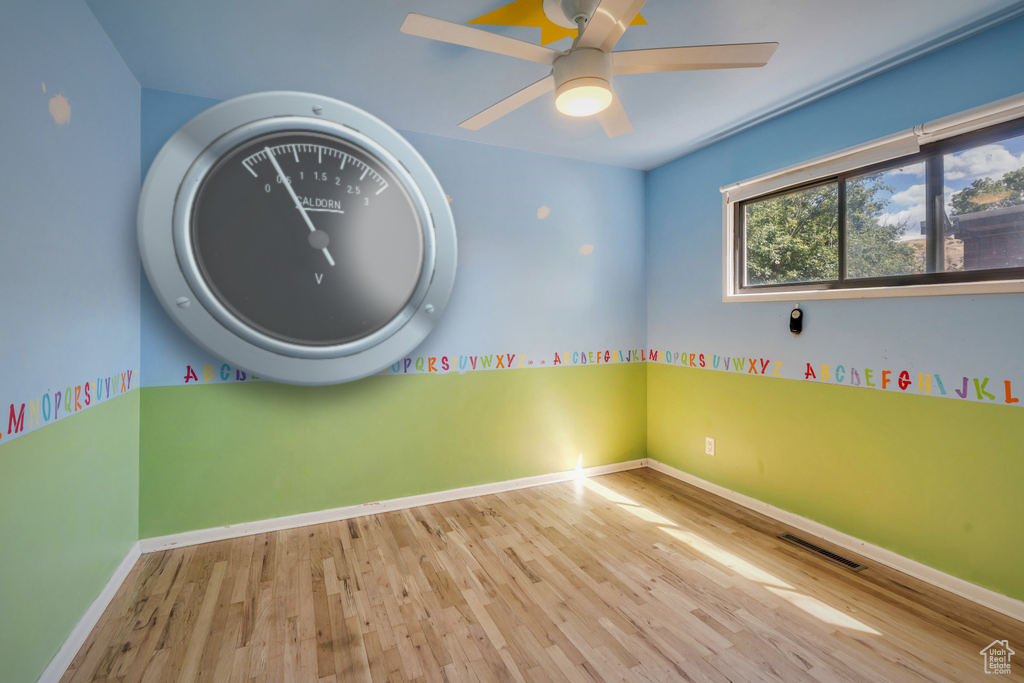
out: 0.5 V
